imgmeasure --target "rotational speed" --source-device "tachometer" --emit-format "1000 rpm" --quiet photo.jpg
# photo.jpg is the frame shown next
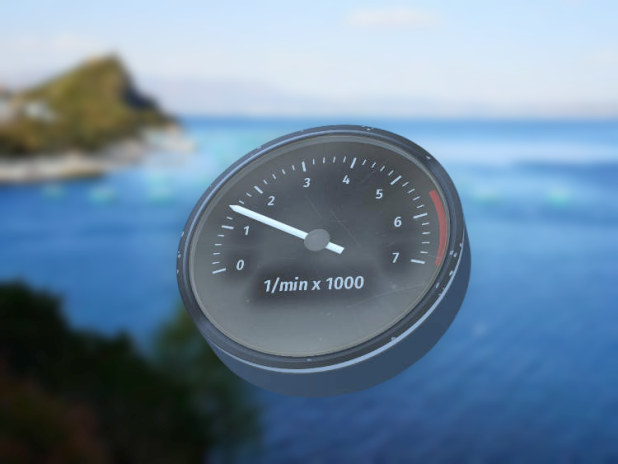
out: 1400 rpm
